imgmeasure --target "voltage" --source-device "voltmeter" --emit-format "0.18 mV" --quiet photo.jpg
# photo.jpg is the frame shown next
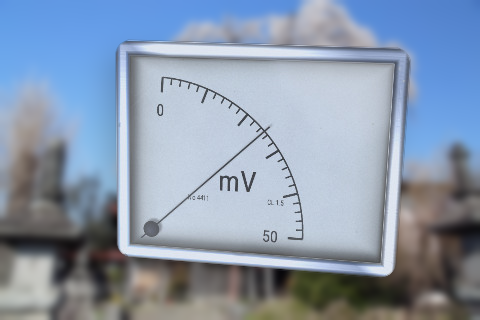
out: 25 mV
